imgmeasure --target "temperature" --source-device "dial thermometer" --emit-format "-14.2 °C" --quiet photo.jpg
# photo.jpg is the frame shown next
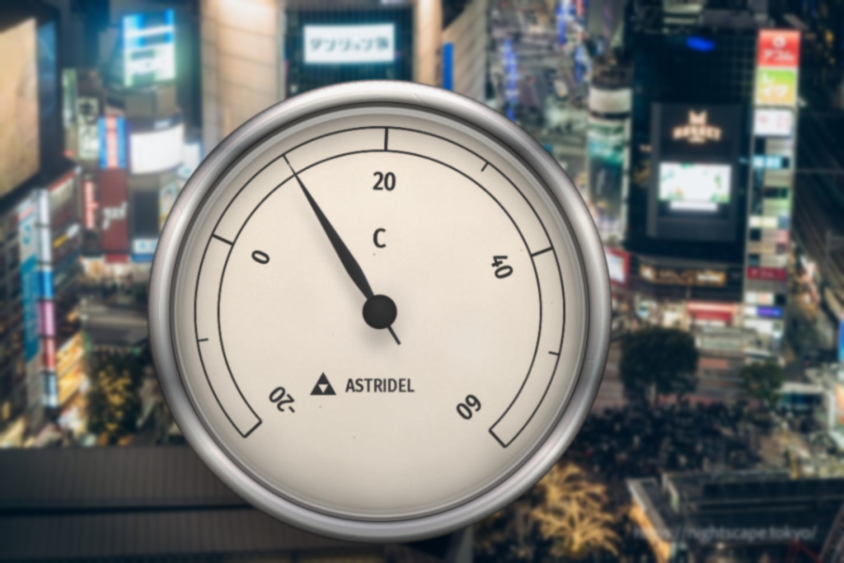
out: 10 °C
